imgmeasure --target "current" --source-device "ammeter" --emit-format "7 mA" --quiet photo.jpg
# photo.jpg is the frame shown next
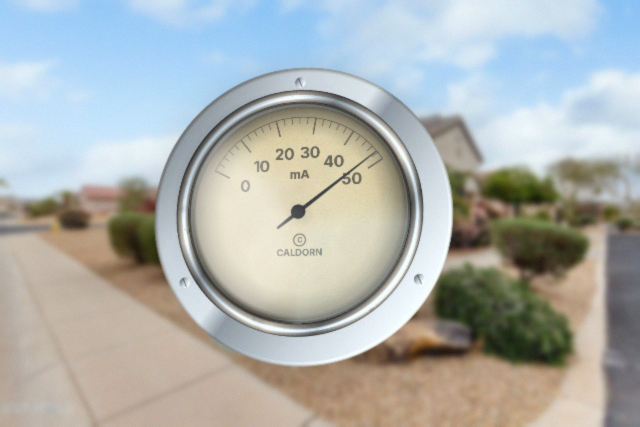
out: 48 mA
